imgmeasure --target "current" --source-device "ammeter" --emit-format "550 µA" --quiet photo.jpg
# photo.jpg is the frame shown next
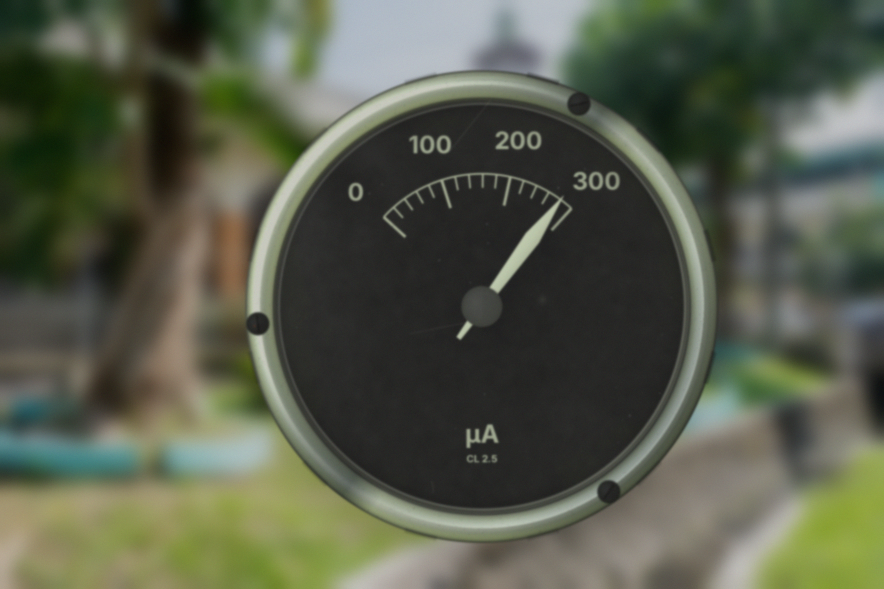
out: 280 µA
